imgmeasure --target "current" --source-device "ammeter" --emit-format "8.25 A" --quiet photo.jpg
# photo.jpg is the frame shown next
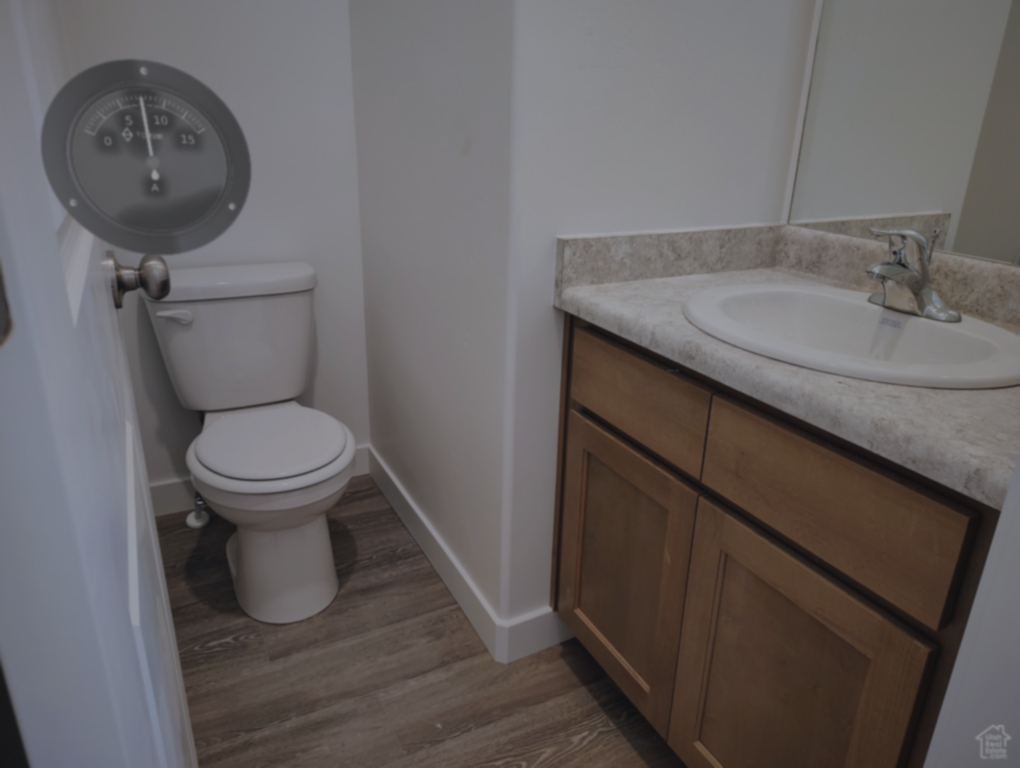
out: 7.5 A
